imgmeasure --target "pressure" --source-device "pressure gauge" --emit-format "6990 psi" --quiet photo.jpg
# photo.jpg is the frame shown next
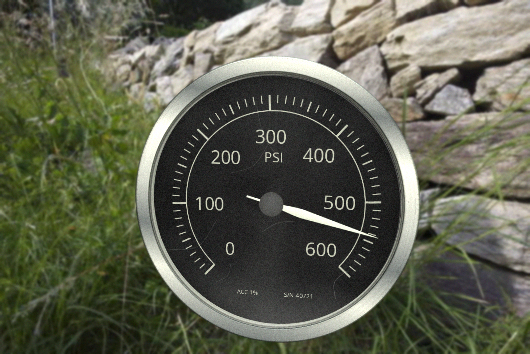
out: 540 psi
